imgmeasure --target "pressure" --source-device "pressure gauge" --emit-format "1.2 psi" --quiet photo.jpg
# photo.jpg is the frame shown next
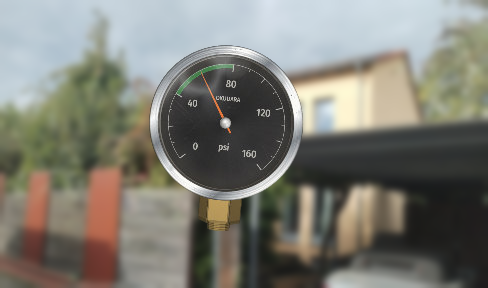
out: 60 psi
